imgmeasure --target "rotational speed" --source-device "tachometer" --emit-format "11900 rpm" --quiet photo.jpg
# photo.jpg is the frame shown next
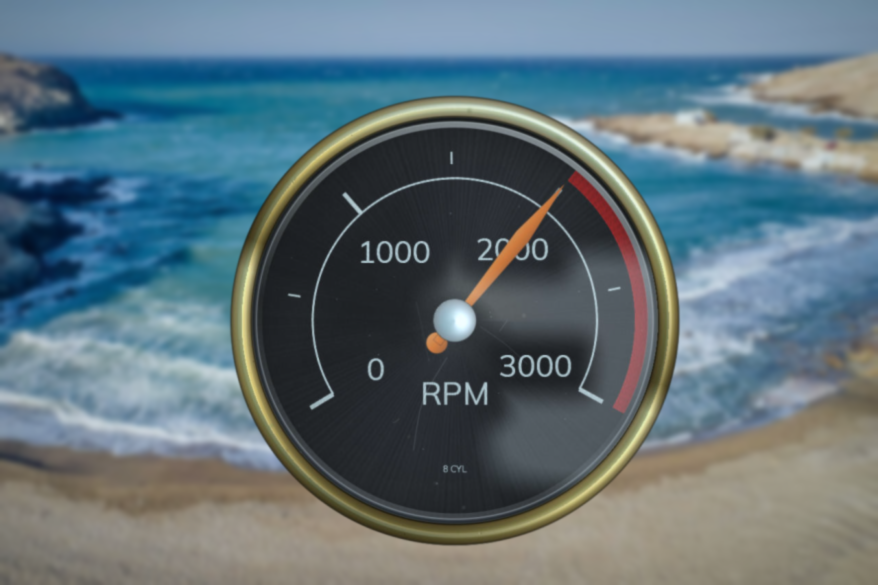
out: 2000 rpm
